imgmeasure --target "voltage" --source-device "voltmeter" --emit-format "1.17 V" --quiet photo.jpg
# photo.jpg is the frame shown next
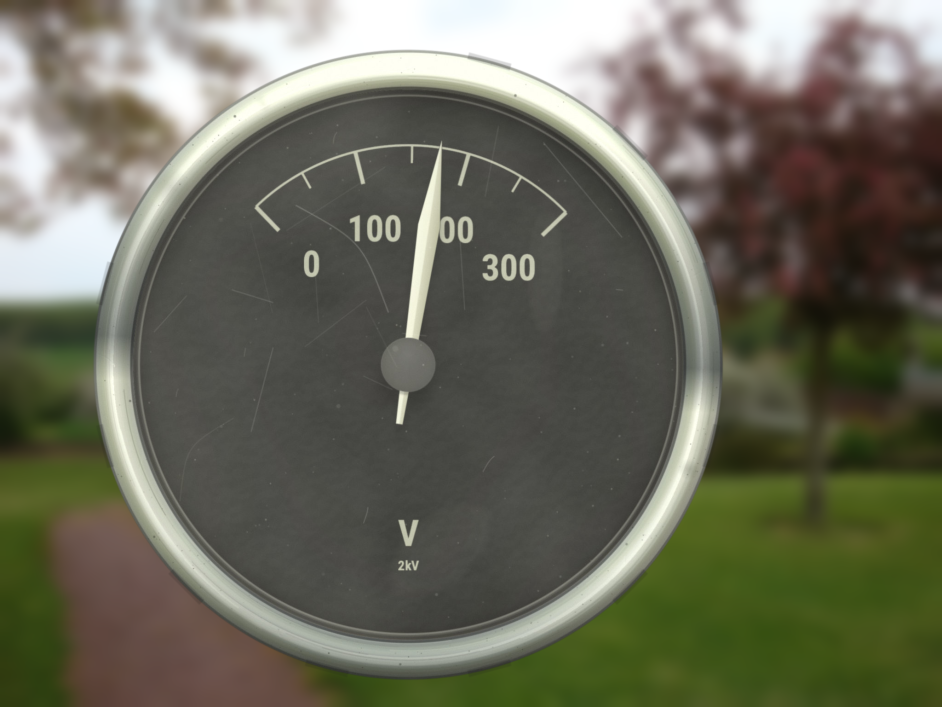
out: 175 V
